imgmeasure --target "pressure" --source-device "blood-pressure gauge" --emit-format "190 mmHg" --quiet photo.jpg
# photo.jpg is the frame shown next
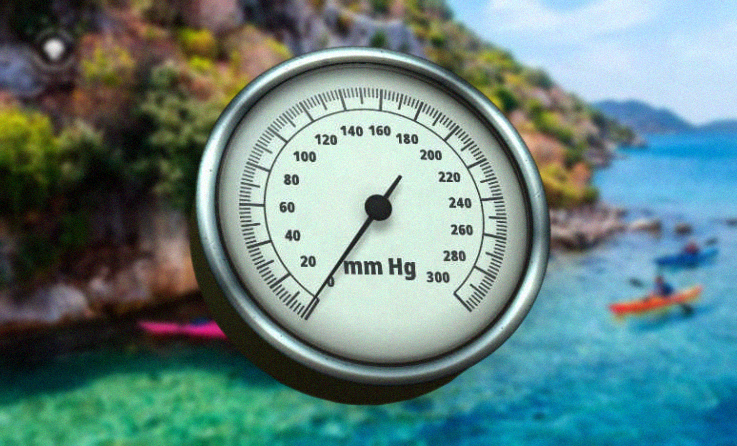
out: 2 mmHg
